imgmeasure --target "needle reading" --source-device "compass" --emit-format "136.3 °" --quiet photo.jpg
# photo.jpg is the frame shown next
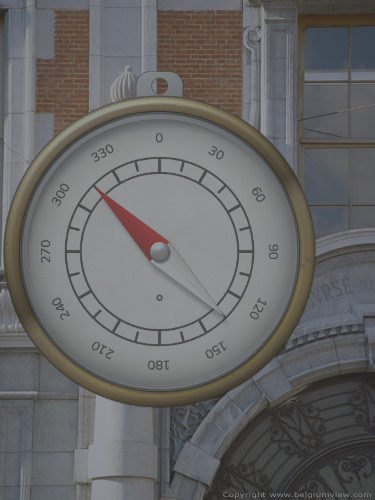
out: 315 °
